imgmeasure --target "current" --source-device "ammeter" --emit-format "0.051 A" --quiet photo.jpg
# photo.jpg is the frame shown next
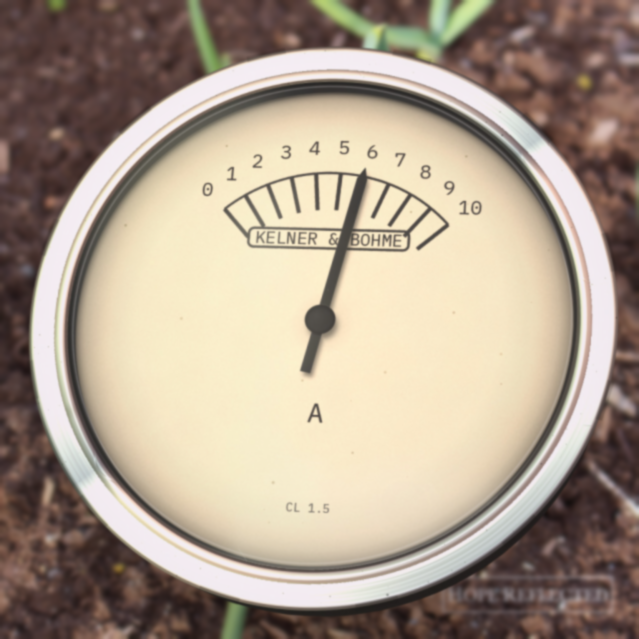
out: 6 A
